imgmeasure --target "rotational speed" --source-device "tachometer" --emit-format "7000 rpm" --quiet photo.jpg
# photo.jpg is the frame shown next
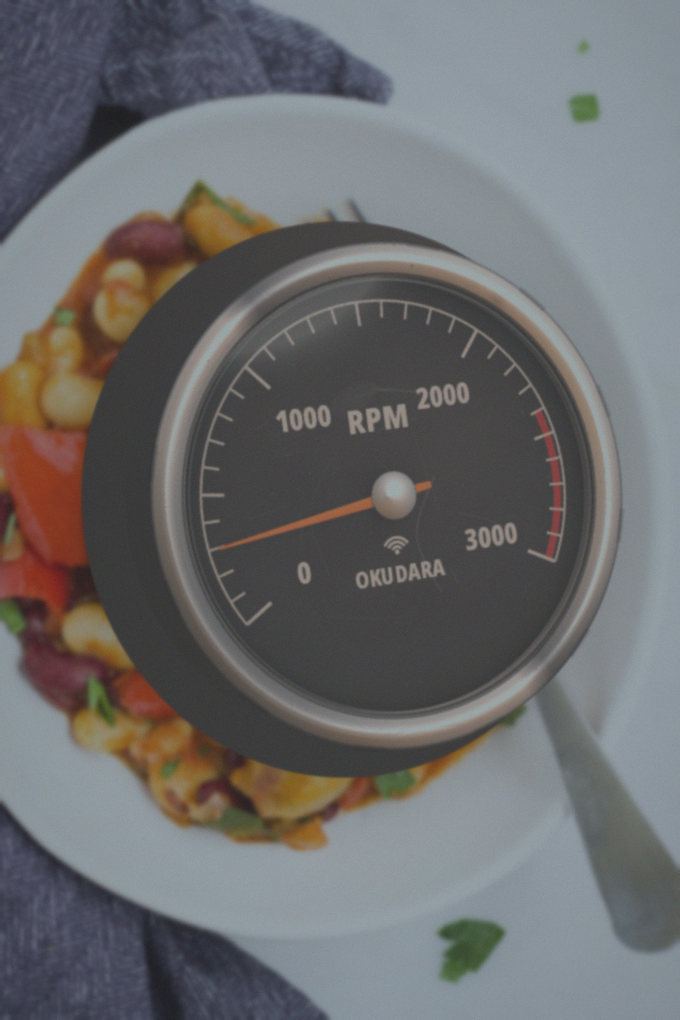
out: 300 rpm
